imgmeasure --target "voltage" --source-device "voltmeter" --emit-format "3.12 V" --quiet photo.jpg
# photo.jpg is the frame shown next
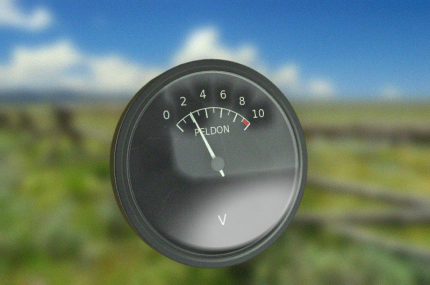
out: 2 V
